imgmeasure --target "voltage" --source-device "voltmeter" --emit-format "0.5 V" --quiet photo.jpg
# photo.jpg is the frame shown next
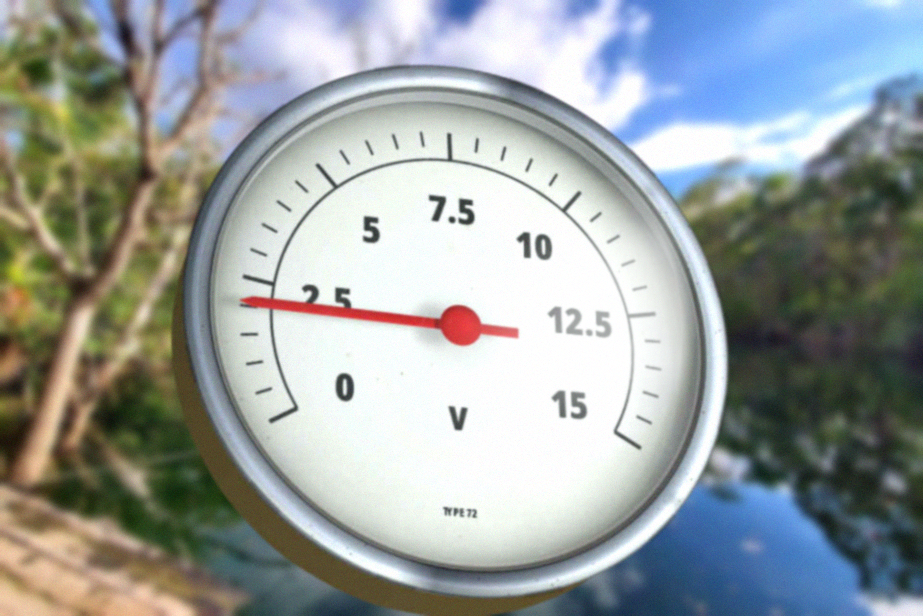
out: 2 V
